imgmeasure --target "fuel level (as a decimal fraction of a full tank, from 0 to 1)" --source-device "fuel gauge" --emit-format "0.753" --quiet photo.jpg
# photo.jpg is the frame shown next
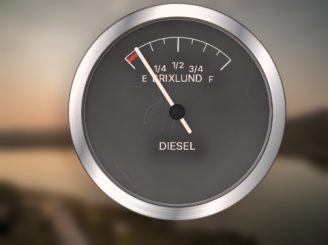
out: 0.125
